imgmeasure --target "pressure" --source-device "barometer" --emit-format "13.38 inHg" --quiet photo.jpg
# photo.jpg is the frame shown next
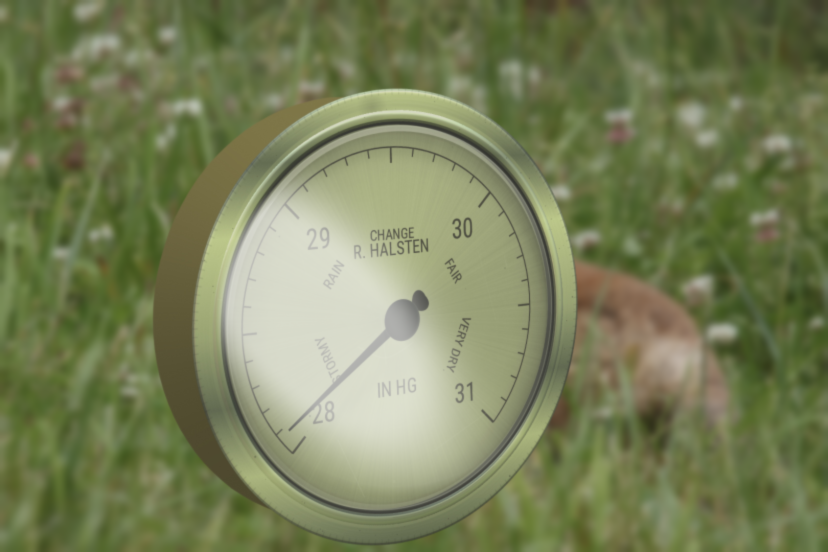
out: 28.1 inHg
